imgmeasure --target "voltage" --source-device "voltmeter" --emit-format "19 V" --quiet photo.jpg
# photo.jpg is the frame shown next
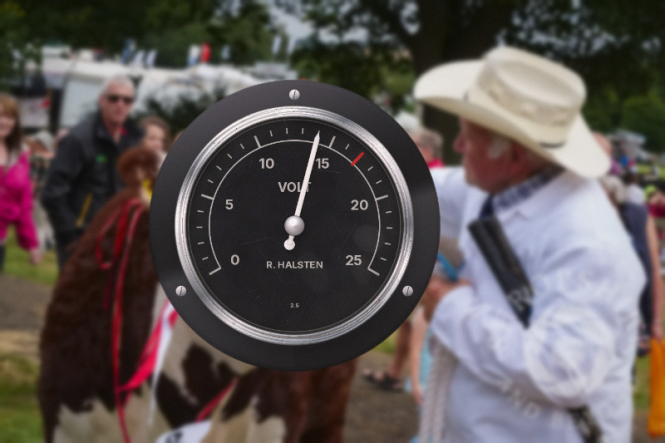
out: 14 V
